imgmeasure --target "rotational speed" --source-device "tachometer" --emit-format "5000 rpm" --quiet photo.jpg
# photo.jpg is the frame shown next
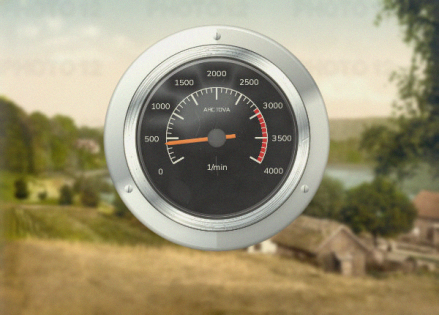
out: 400 rpm
